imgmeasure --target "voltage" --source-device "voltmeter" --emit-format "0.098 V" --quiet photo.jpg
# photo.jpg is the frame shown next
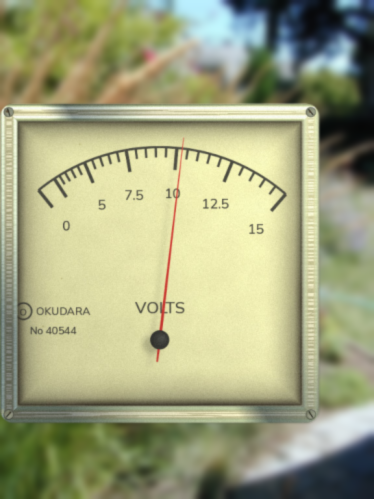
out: 10.25 V
